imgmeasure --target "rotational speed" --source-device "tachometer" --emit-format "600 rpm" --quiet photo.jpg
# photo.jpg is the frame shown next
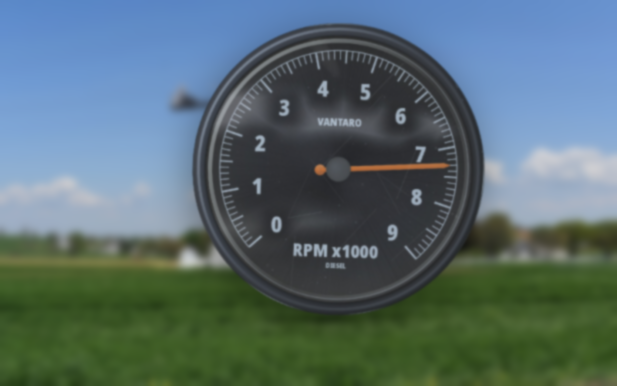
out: 7300 rpm
